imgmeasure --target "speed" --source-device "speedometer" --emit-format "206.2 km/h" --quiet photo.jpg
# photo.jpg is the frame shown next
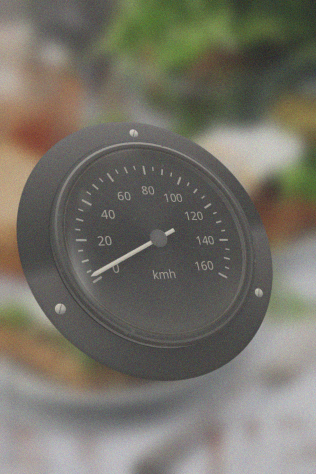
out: 2.5 km/h
